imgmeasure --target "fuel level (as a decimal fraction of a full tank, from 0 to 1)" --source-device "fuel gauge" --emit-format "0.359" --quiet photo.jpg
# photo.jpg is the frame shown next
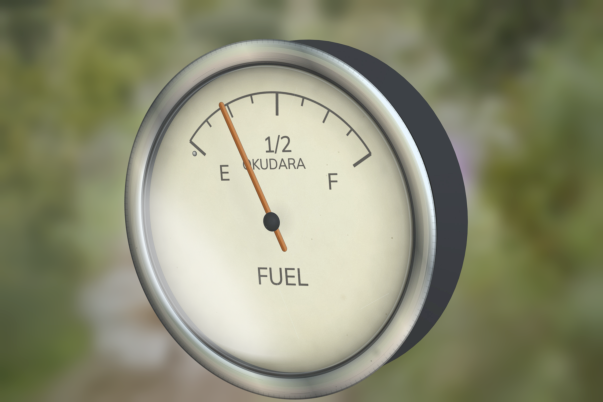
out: 0.25
